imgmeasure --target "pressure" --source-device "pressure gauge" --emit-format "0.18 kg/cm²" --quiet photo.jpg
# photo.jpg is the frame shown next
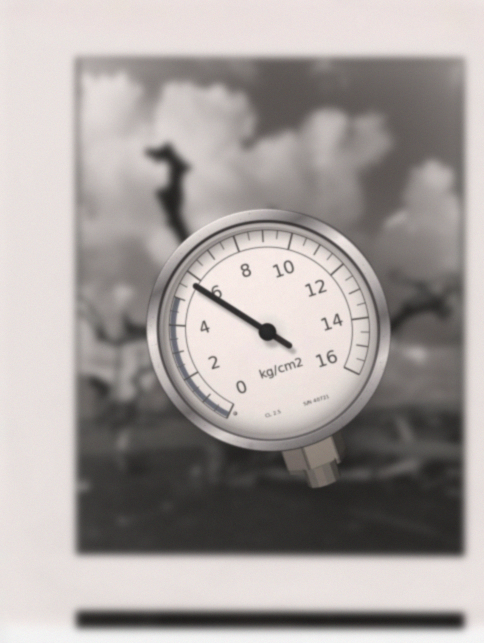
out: 5.75 kg/cm²
